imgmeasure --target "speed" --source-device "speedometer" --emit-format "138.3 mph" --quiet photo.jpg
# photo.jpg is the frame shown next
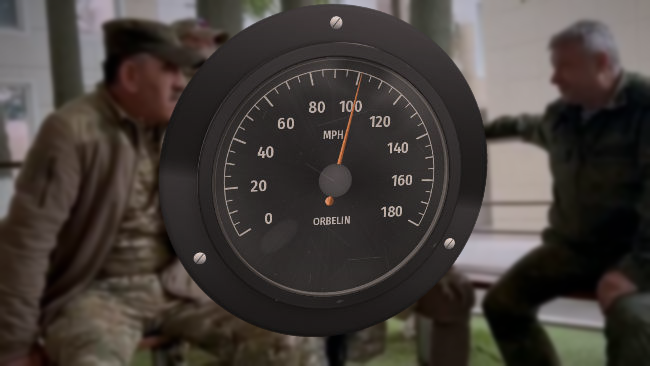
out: 100 mph
